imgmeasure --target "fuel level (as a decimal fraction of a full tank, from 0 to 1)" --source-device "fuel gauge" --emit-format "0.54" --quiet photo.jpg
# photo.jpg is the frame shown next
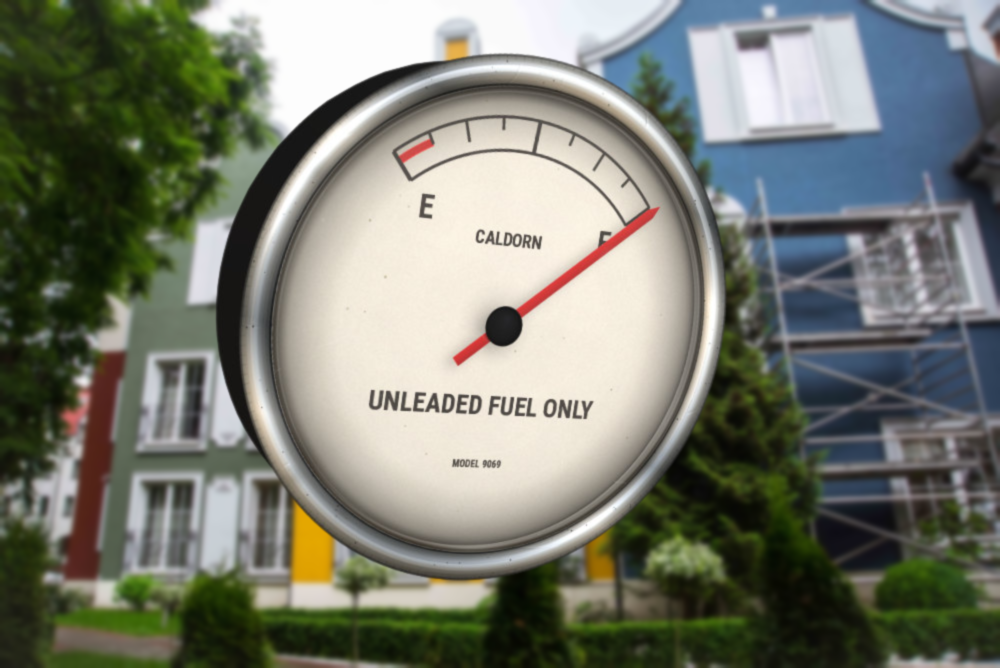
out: 1
